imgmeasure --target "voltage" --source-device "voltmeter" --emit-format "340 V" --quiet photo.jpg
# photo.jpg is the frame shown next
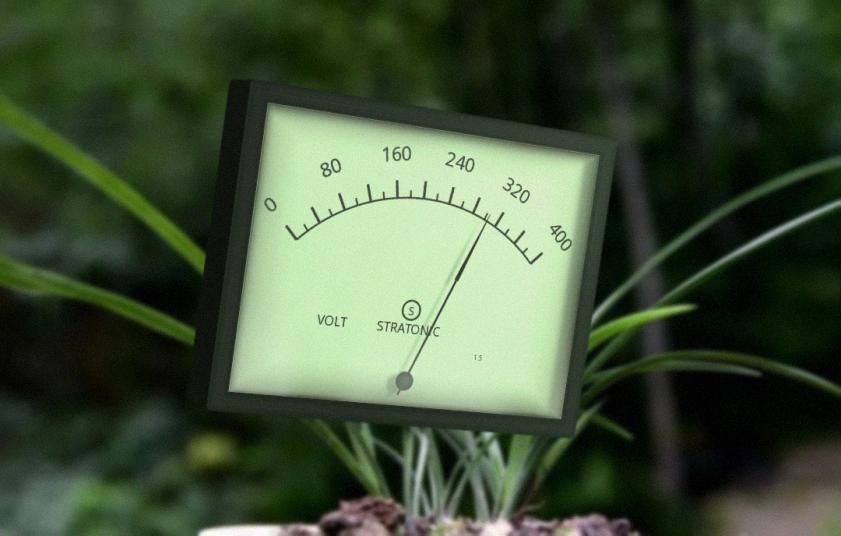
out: 300 V
